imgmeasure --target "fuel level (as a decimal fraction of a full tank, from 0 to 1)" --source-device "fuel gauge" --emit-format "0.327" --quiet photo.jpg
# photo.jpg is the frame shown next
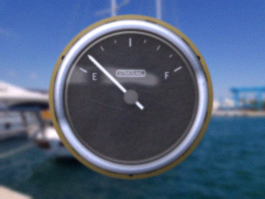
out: 0.125
